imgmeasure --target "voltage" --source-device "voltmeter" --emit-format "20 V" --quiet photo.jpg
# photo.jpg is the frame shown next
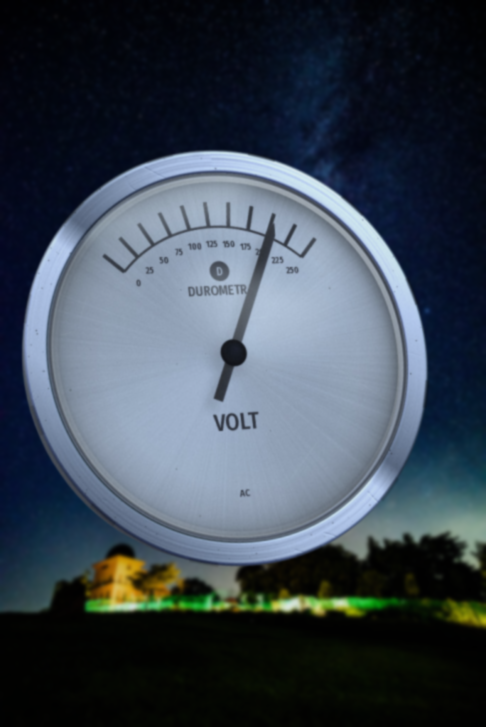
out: 200 V
